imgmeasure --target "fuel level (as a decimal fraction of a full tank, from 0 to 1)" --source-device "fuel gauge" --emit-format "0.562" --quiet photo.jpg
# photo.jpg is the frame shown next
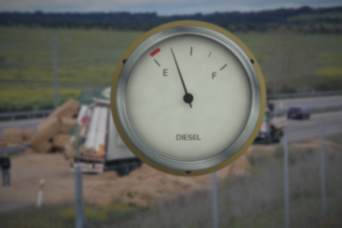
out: 0.25
